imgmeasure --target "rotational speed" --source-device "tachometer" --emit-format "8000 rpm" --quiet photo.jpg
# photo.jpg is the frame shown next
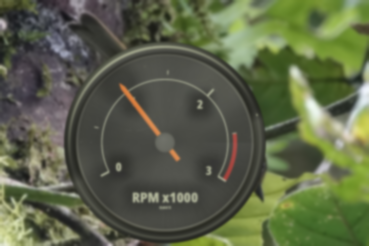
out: 1000 rpm
